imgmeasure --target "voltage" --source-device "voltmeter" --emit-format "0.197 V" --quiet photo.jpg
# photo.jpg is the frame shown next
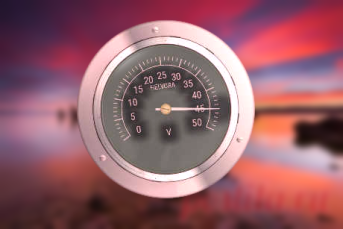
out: 45 V
